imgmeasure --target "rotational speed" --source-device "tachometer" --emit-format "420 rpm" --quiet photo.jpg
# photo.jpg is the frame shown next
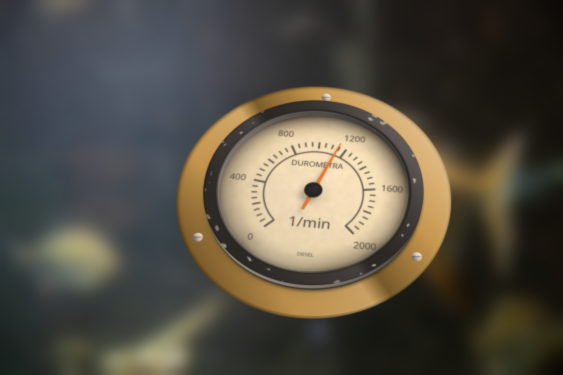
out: 1150 rpm
